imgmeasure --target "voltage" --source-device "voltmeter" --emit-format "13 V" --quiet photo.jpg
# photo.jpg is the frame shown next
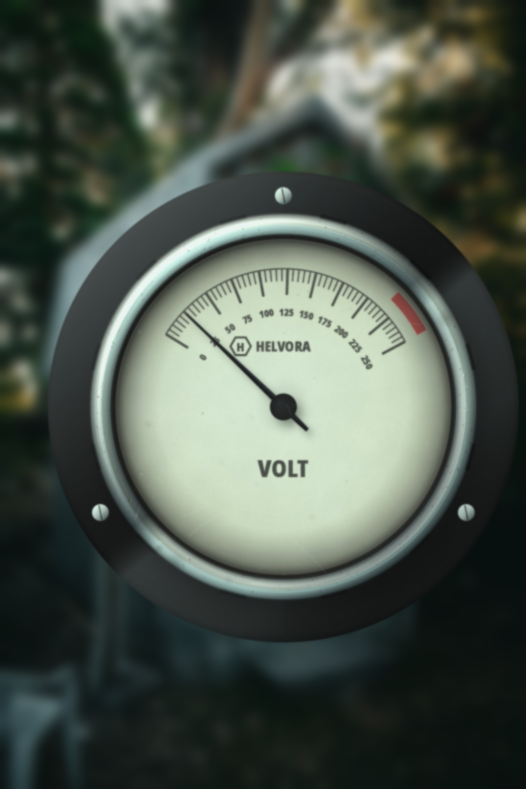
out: 25 V
